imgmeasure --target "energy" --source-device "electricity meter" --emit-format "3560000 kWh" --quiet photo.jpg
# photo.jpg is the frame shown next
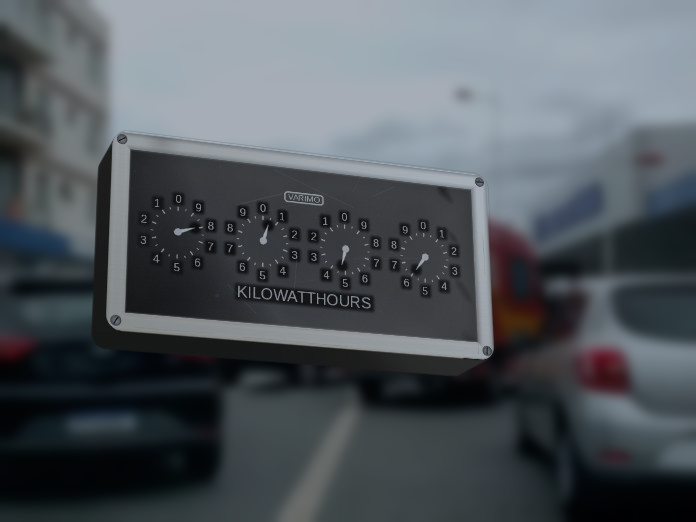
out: 8046 kWh
